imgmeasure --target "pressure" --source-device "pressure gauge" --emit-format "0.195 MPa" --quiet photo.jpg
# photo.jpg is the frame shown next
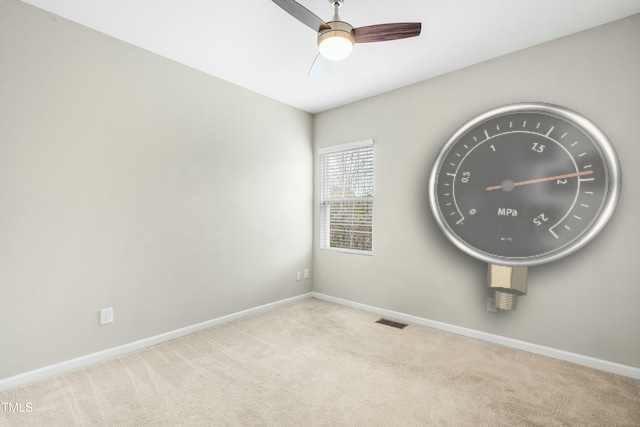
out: 1.95 MPa
